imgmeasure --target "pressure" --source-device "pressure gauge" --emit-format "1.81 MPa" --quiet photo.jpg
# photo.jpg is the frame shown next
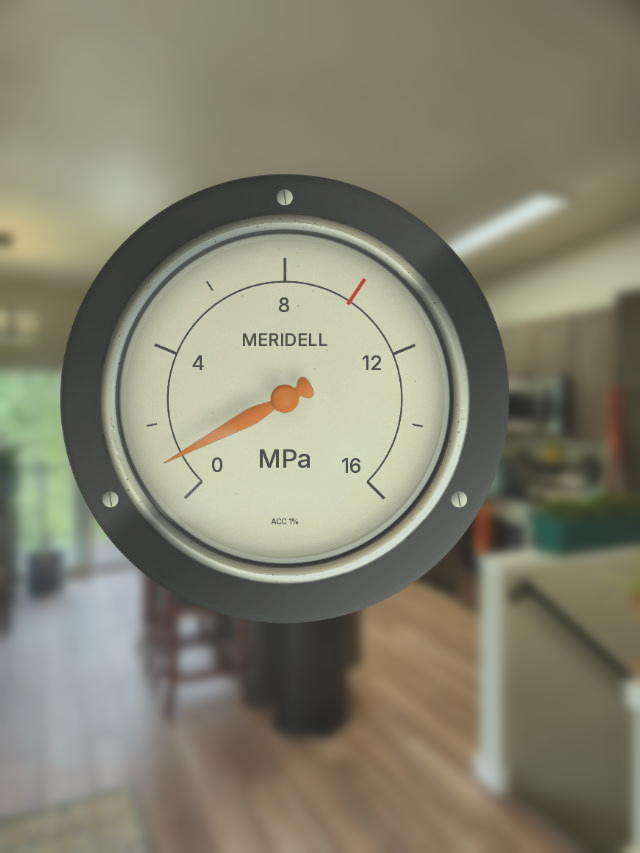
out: 1 MPa
